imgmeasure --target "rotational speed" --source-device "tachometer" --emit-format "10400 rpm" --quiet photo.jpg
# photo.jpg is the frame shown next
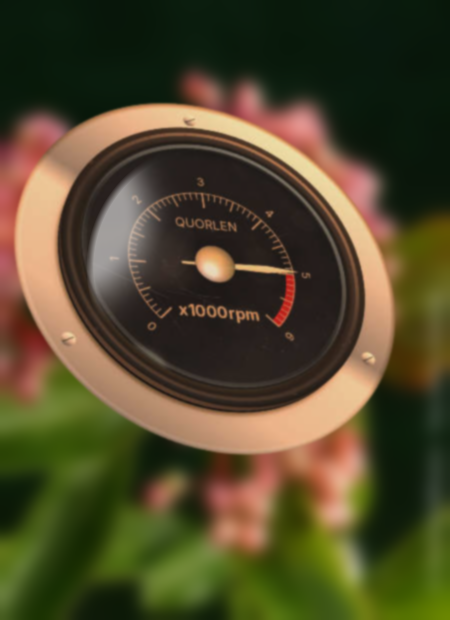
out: 5000 rpm
